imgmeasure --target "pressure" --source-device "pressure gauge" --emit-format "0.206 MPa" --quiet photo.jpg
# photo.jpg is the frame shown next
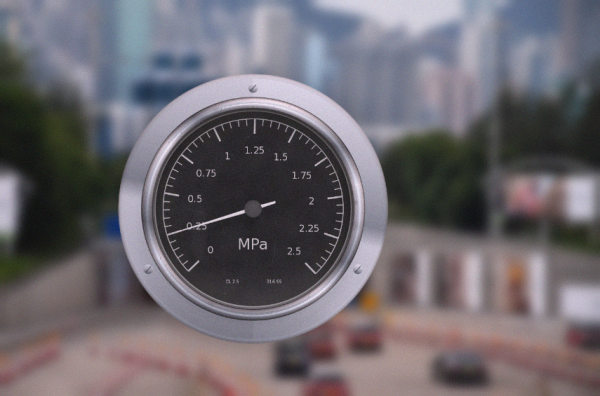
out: 0.25 MPa
